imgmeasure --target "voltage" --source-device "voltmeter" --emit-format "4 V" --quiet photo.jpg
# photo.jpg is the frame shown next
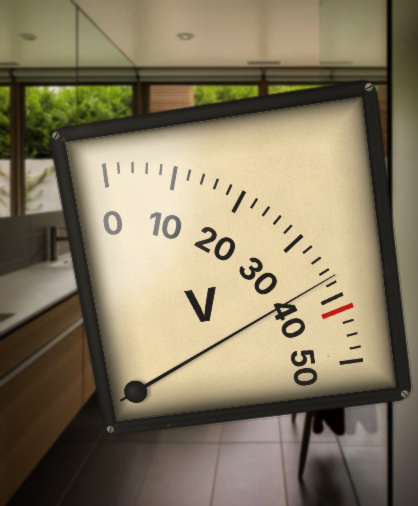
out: 37 V
